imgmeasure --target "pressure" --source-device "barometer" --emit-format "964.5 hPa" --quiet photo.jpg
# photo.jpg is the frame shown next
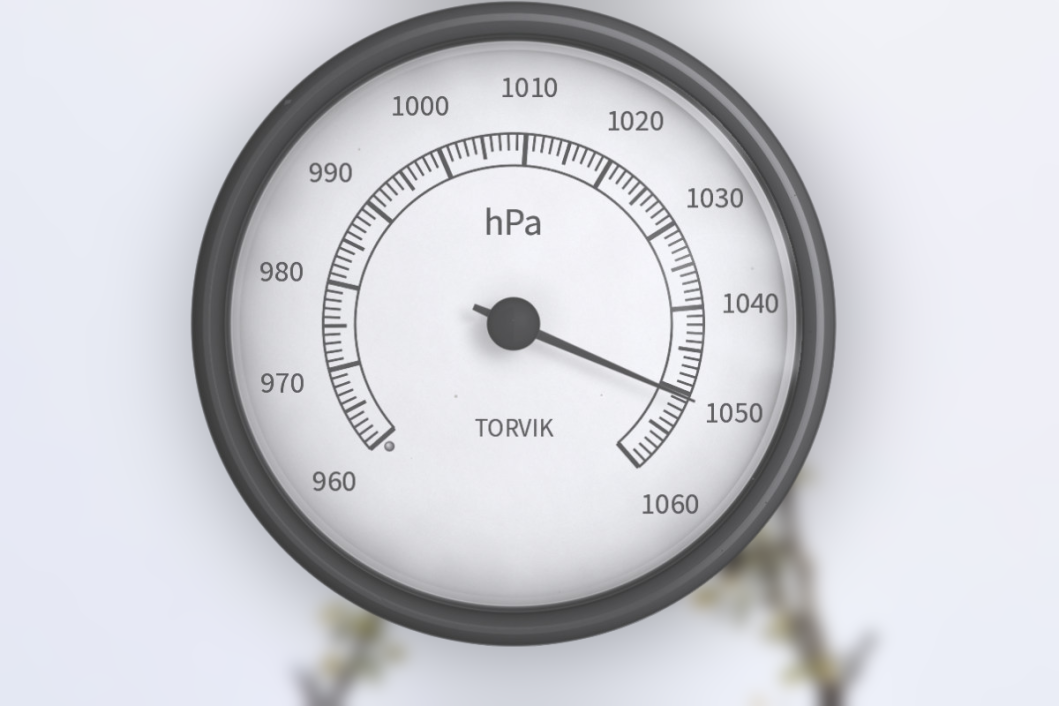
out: 1050.5 hPa
